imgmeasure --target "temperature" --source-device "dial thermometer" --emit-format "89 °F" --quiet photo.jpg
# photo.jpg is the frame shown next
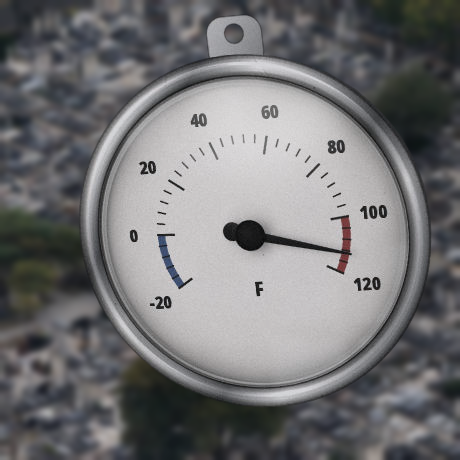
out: 112 °F
